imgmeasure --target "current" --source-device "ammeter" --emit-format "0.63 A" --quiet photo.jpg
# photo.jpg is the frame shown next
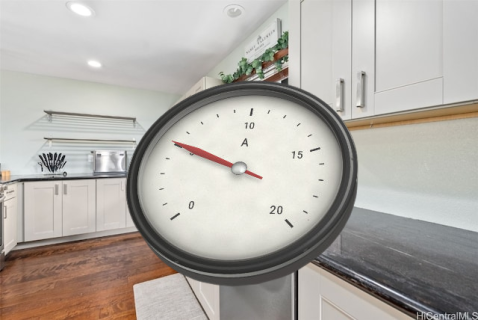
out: 5 A
